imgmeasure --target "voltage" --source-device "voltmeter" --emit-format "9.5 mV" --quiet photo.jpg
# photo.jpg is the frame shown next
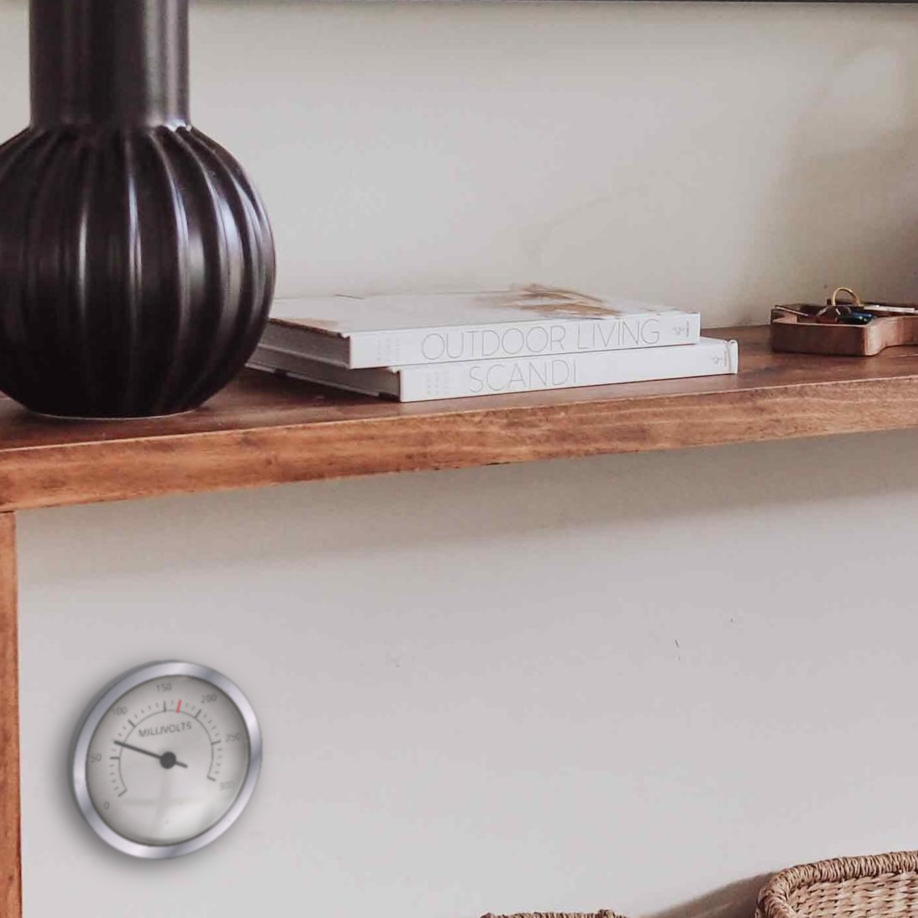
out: 70 mV
